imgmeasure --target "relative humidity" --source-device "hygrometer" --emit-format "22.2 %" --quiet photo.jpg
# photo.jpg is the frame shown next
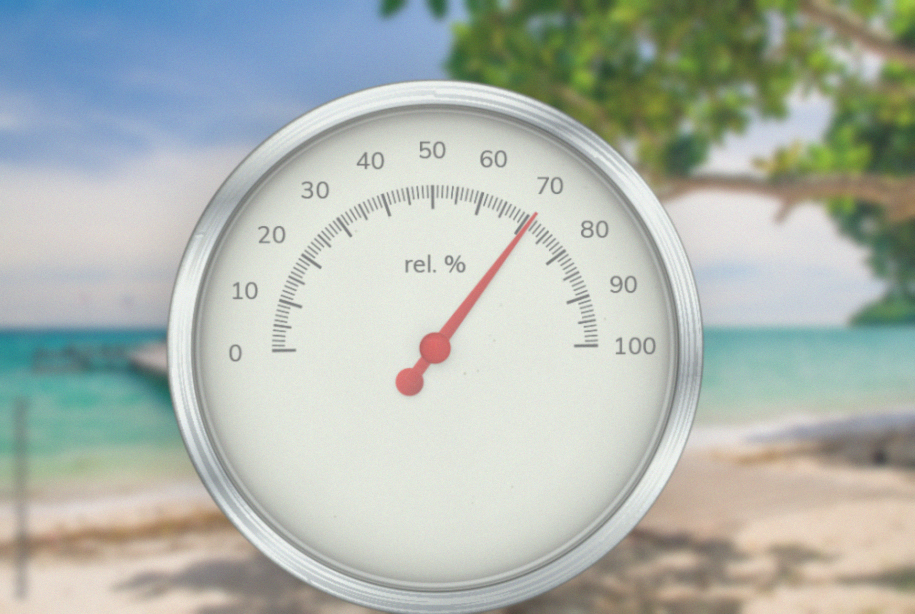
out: 71 %
